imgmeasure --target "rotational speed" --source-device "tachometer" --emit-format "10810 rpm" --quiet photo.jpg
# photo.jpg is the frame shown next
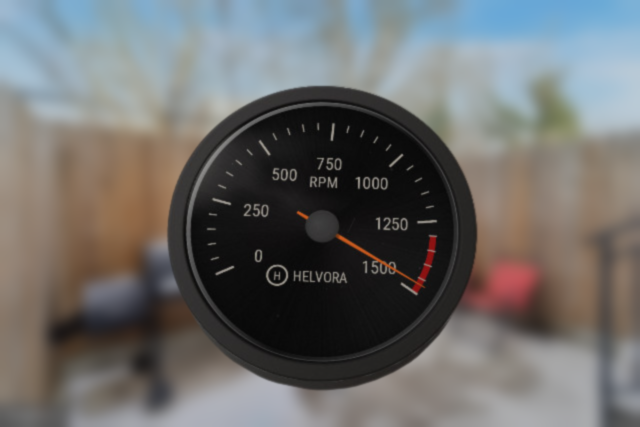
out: 1475 rpm
